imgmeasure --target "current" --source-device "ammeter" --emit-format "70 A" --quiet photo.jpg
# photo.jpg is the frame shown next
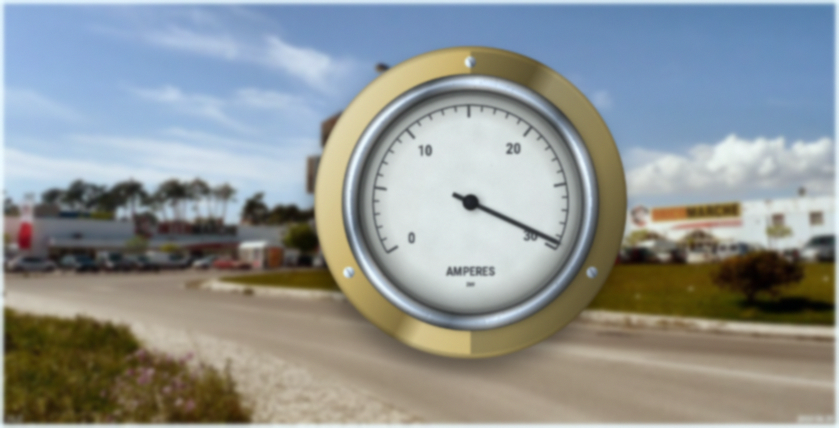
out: 29.5 A
